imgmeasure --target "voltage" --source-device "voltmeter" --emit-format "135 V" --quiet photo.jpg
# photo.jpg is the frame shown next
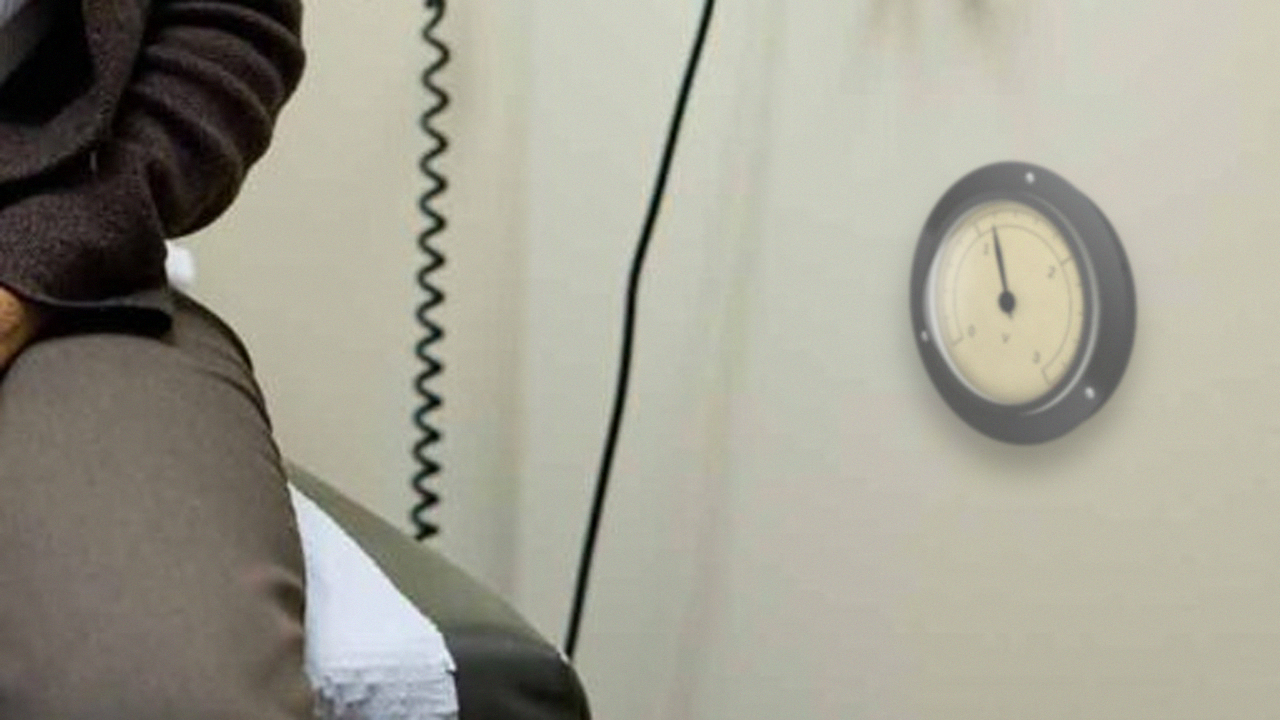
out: 1.2 V
